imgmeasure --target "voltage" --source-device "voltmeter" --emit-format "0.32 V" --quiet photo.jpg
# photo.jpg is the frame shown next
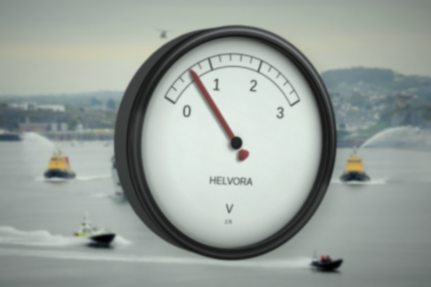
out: 0.6 V
